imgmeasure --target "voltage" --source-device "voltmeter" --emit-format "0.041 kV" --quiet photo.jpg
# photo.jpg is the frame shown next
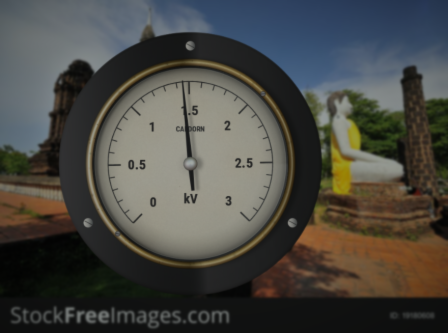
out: 1.45 kV
